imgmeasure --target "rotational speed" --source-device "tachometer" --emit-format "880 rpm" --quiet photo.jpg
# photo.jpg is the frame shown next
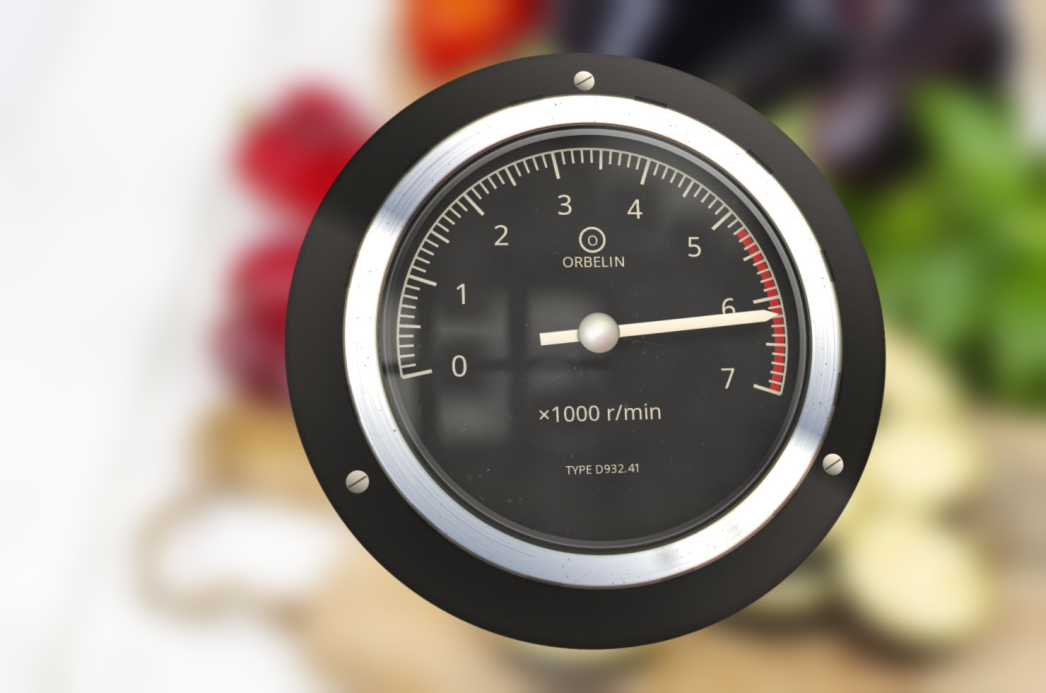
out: 6200 rpm
